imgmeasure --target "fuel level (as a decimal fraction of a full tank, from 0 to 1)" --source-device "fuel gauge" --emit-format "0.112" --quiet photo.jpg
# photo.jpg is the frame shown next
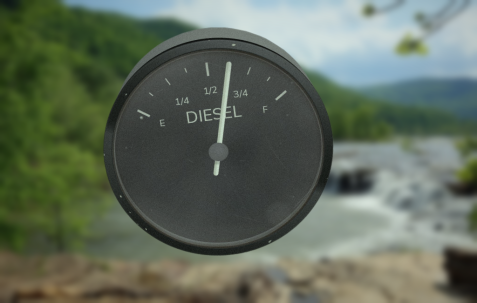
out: 0.625
